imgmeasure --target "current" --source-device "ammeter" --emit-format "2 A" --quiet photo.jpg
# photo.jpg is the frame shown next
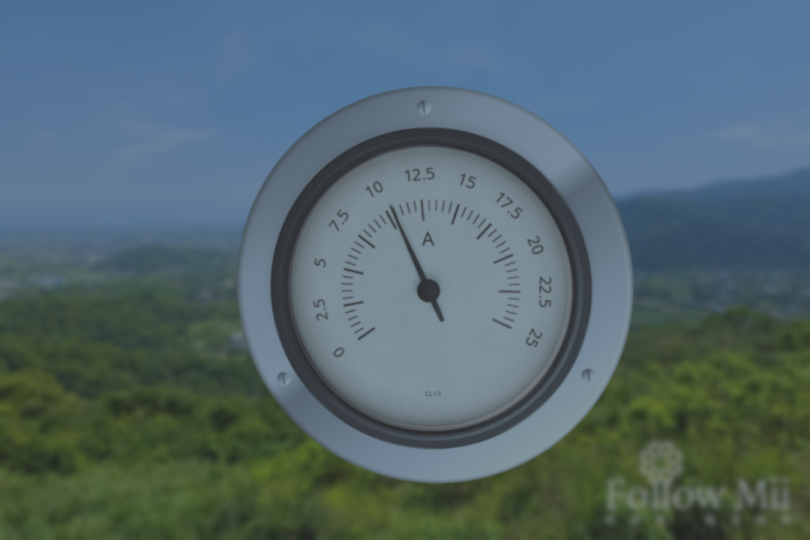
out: 10.5 A
